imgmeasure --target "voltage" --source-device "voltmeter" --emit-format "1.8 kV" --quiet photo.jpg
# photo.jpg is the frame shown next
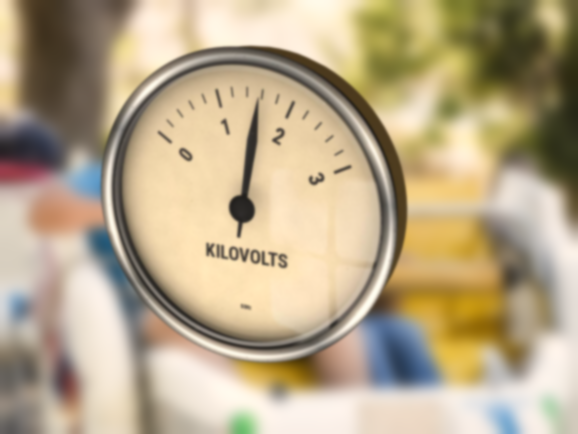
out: 1.6 kV
